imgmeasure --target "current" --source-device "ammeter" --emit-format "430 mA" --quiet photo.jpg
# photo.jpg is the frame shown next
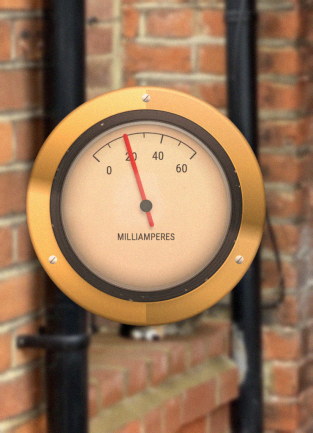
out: 20 mA
